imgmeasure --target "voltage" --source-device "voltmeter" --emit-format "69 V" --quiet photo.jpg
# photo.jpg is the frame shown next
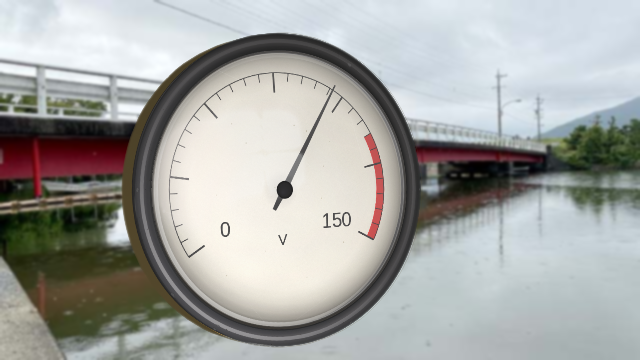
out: 95 V
